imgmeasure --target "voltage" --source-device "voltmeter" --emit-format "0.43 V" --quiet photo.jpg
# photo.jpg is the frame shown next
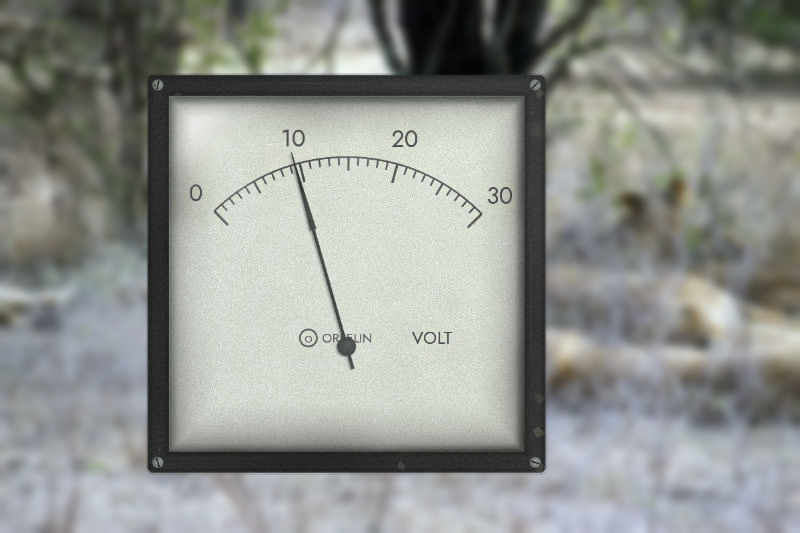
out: 9.5 V
